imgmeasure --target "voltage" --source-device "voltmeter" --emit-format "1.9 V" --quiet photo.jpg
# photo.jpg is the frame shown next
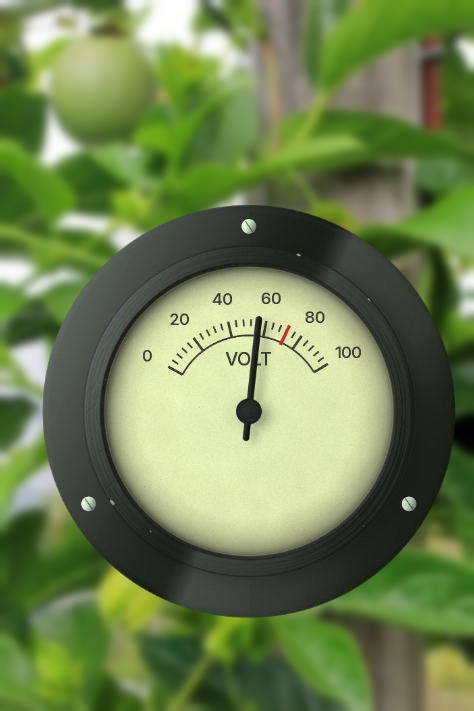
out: 56 V
